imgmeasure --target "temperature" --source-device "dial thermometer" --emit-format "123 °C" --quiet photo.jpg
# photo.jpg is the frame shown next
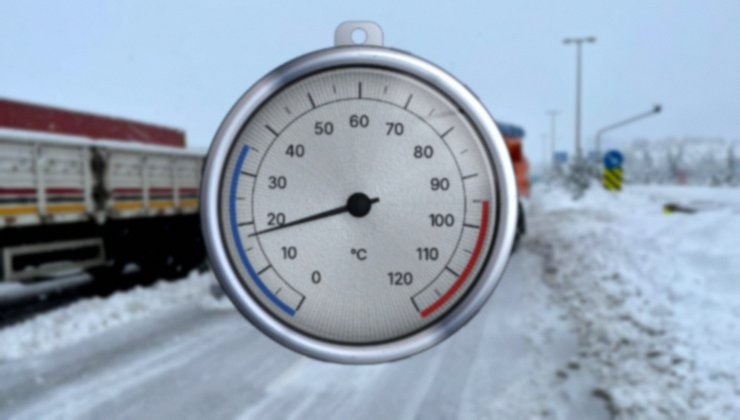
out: 17.5 °C
